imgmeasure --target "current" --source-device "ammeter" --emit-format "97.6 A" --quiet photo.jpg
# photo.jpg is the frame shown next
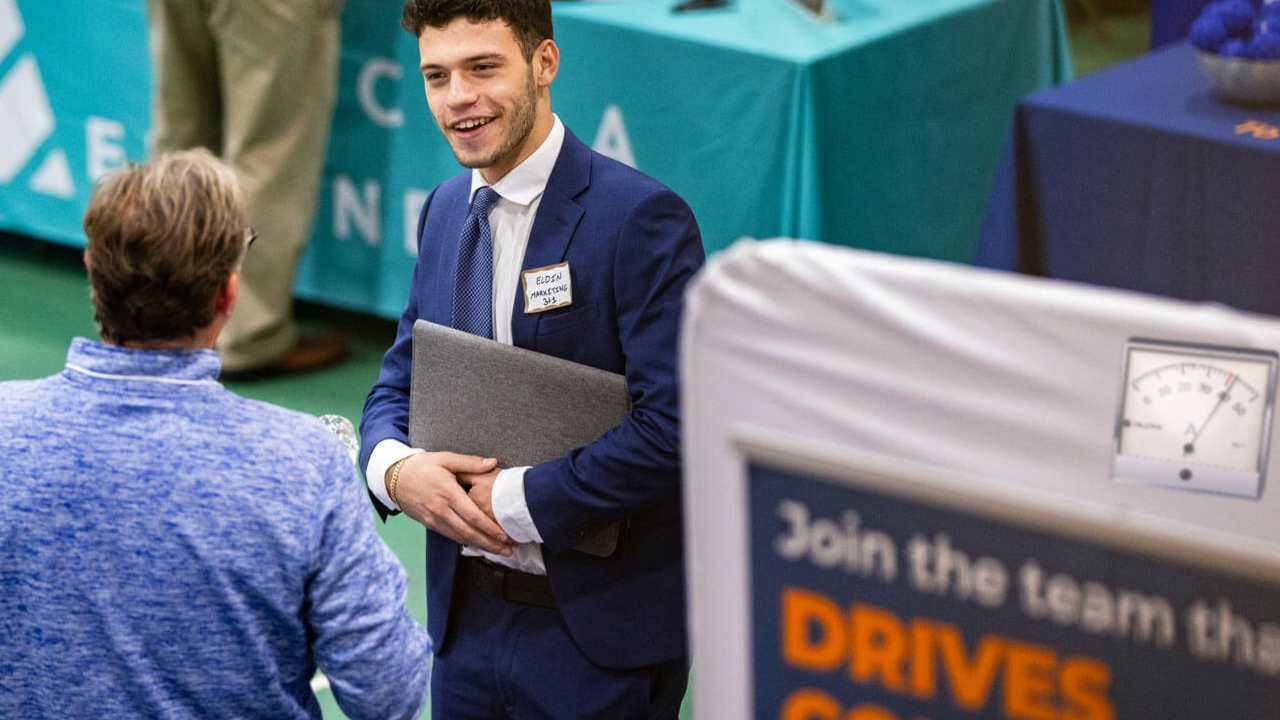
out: 40 A
